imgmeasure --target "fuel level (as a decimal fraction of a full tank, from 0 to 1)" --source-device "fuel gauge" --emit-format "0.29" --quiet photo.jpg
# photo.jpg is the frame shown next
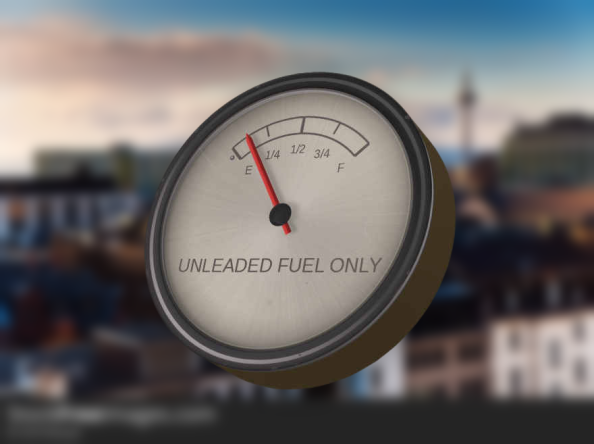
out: 0.125
